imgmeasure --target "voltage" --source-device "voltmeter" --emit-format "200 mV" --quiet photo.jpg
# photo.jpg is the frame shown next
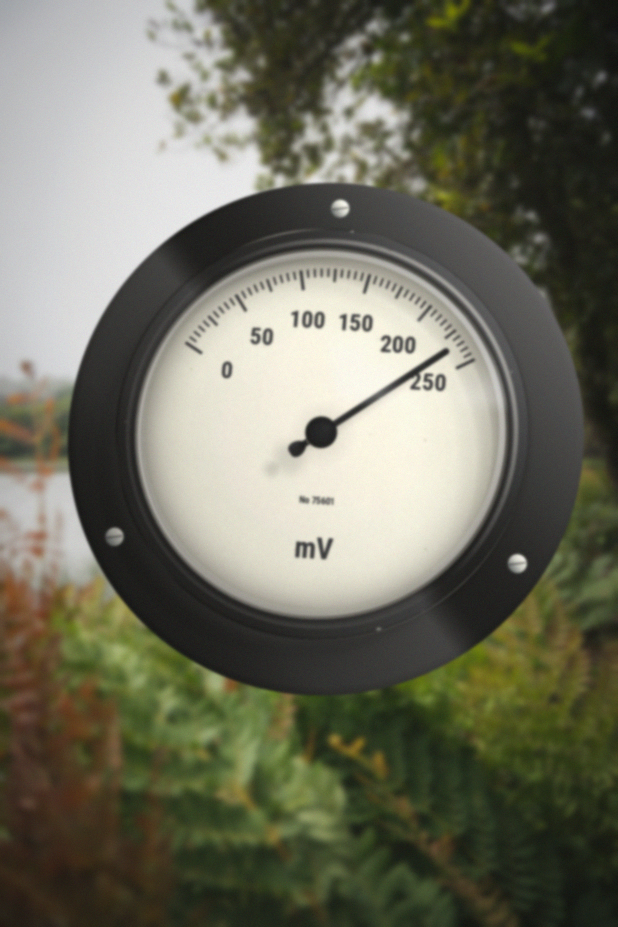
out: 235 mV
